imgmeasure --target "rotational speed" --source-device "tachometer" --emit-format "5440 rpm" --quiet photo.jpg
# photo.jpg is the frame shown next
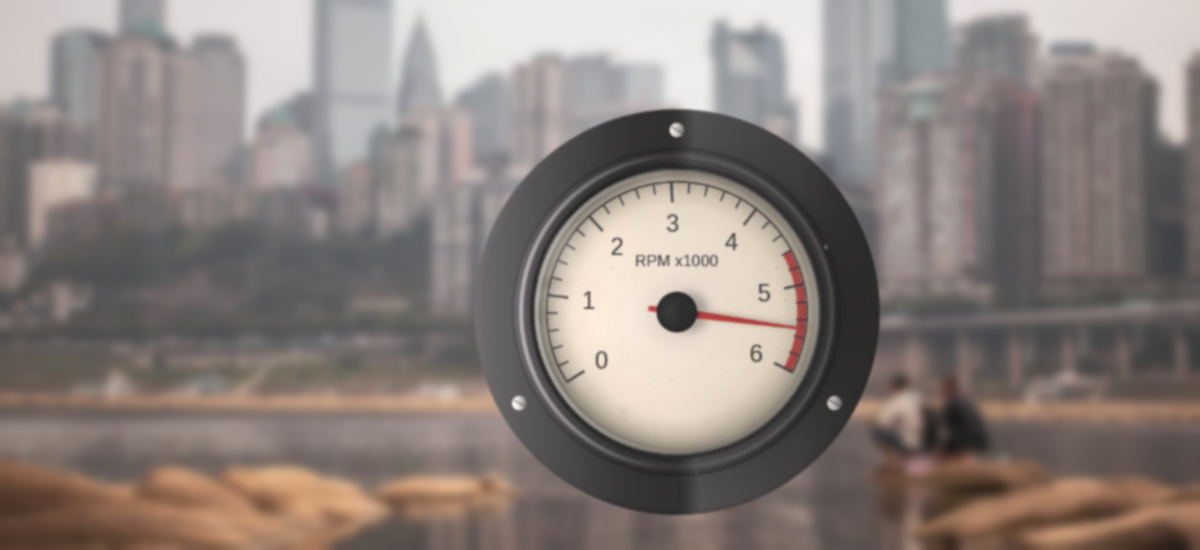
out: 5500 rpm
